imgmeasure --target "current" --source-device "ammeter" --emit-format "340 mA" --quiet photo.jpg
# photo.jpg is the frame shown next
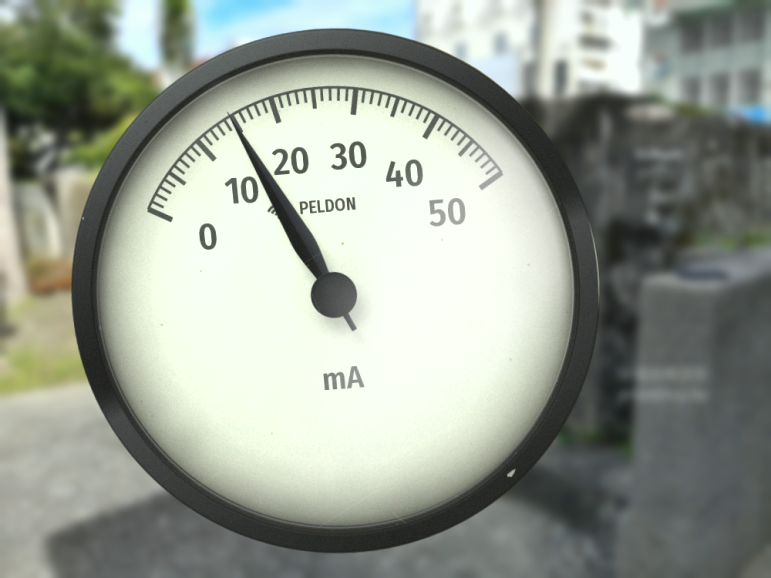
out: 15 mA
